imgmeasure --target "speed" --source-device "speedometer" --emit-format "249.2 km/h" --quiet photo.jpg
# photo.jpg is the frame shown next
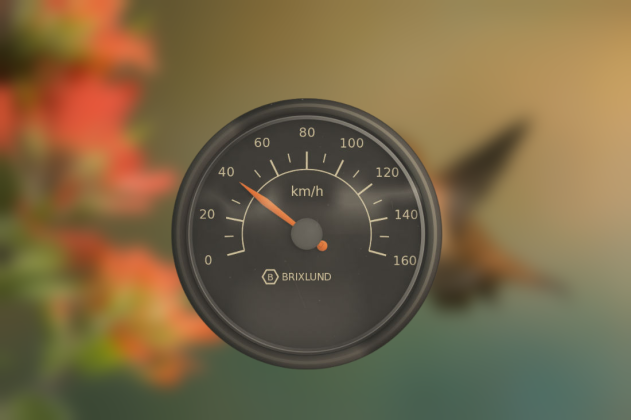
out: 40 km/h
